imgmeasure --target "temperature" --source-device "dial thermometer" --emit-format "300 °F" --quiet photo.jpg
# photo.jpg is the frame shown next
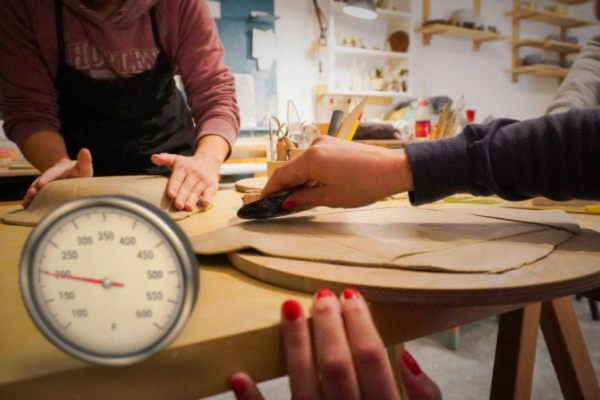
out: 200 °F
